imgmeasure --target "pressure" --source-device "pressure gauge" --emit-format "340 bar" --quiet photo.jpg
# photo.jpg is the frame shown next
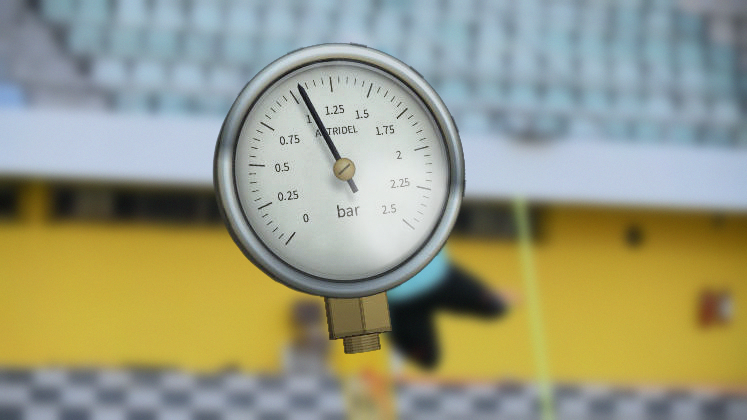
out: 1.05 bar
